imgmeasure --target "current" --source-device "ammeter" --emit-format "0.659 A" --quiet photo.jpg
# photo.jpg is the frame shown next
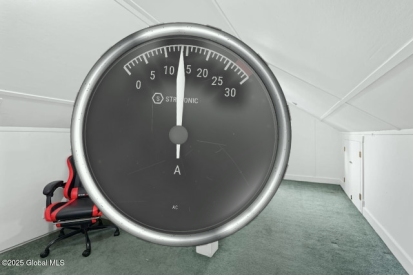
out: 14 A
